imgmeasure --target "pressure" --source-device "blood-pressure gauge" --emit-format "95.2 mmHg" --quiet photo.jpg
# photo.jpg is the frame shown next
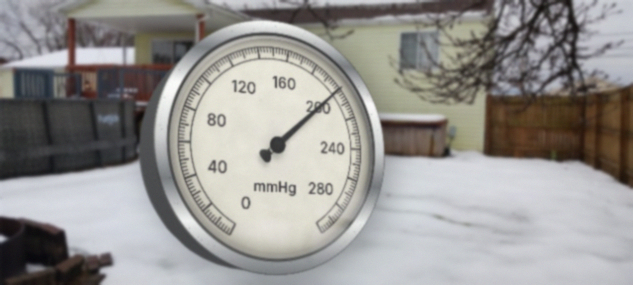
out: 200 mmHg
